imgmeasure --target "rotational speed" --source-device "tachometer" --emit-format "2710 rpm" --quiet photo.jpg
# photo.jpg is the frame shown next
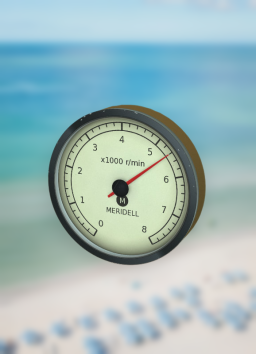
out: 5400 rpm
